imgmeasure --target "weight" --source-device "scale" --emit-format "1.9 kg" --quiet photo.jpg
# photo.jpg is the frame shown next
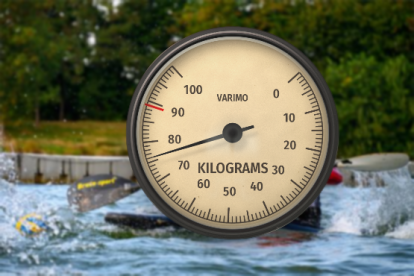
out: 76 kg
